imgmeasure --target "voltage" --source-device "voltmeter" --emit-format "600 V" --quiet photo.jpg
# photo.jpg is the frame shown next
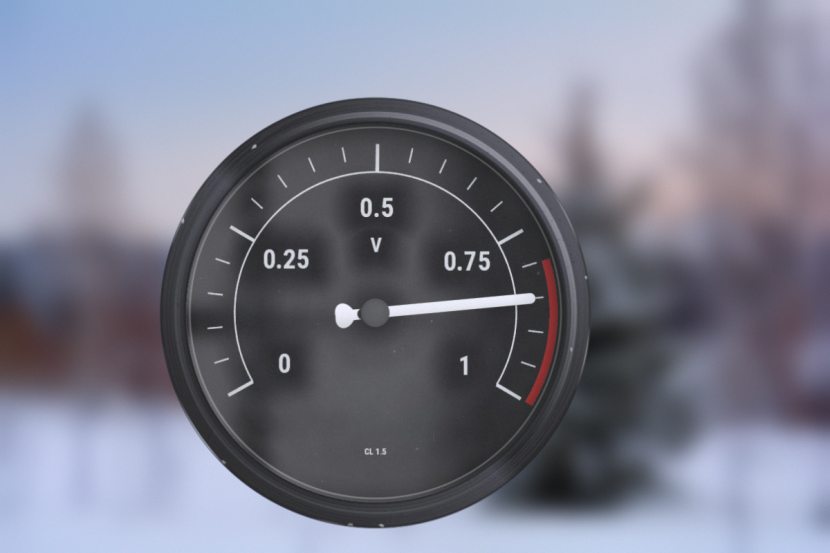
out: 0.85 V
